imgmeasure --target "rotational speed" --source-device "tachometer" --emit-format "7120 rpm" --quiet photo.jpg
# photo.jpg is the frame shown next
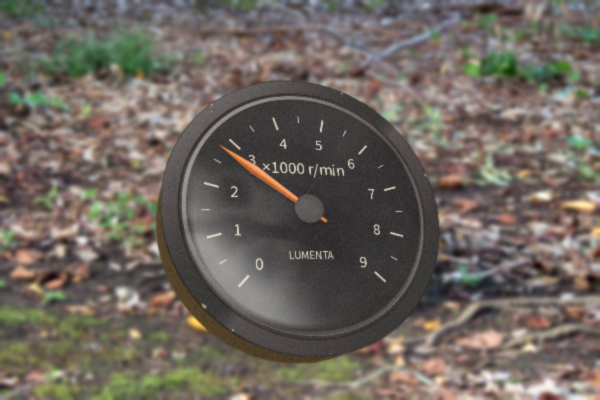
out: 2750 rpm
